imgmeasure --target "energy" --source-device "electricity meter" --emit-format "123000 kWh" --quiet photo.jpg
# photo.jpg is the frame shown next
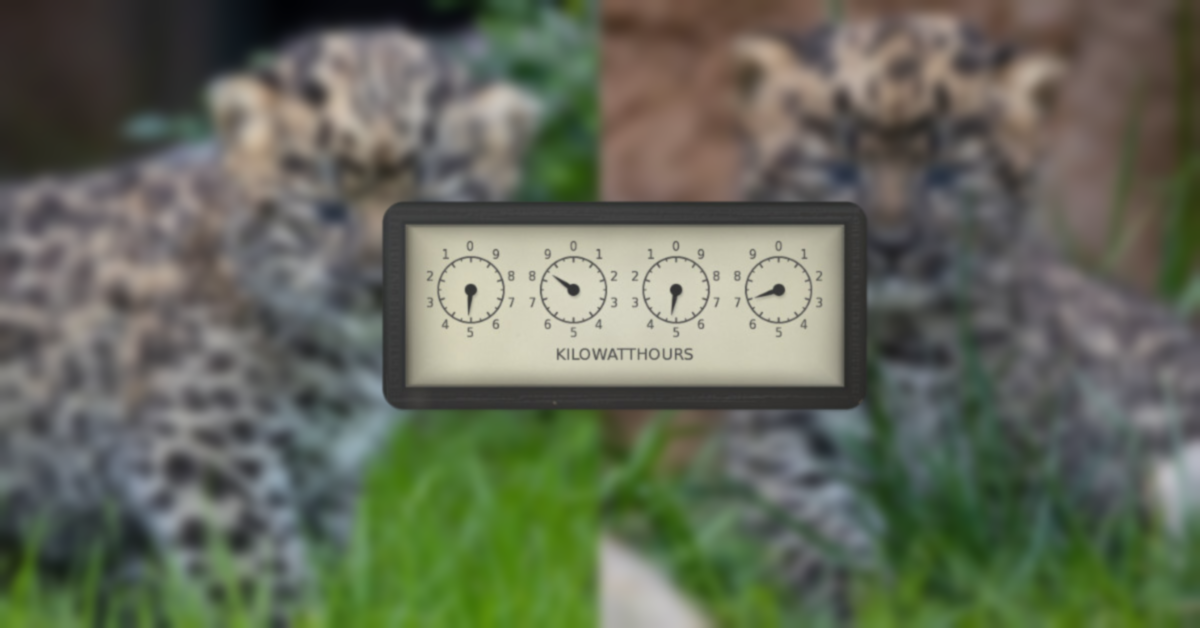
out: 4847 kWh
